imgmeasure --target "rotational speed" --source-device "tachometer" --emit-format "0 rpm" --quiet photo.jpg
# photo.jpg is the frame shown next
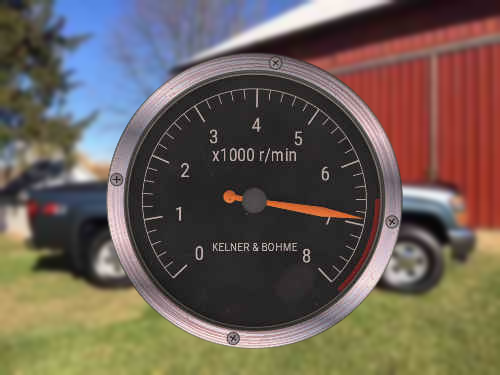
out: 6900 rpm
